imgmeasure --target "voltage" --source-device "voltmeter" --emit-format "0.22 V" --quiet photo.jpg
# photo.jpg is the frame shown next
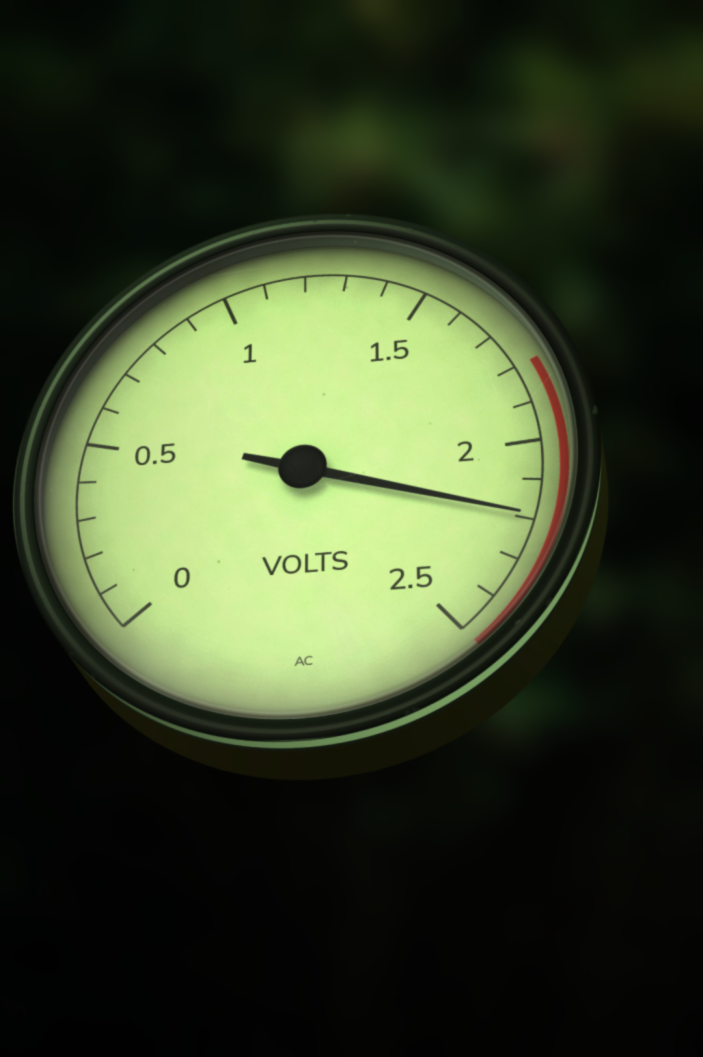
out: 2.2 V
